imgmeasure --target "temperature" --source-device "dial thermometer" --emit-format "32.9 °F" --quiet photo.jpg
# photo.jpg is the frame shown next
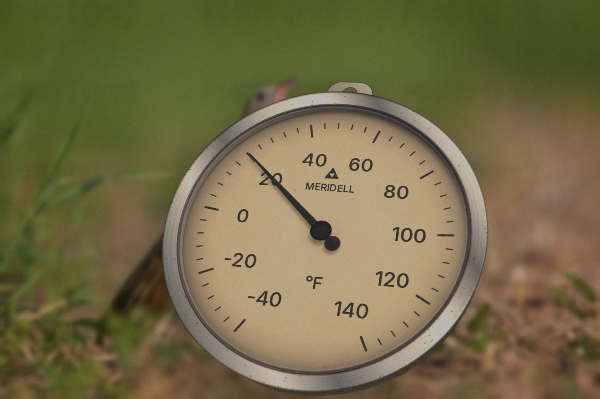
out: 20 °F
